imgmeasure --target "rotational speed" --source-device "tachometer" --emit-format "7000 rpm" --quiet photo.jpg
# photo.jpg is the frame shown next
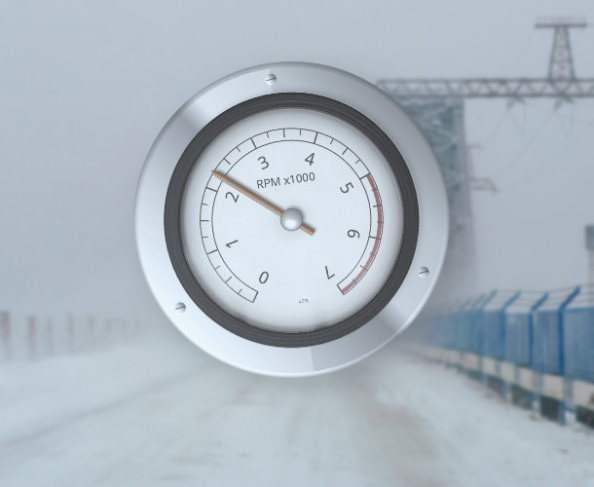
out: 2250 rpm
